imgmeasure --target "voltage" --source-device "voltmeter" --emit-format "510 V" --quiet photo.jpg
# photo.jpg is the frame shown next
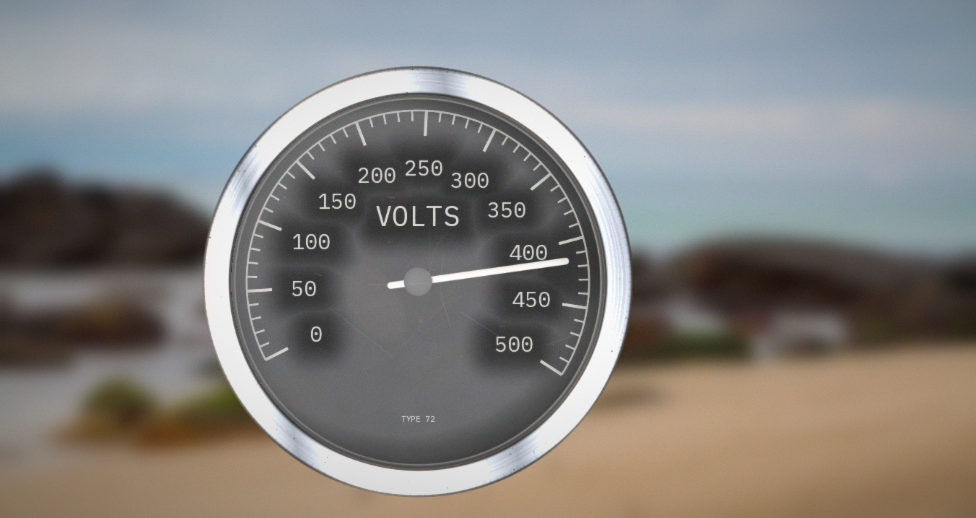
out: 415 V
